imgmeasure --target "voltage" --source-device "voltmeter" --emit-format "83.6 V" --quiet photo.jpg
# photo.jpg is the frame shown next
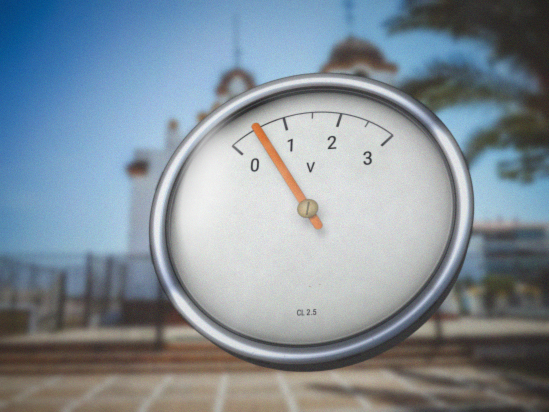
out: 0.5 V
